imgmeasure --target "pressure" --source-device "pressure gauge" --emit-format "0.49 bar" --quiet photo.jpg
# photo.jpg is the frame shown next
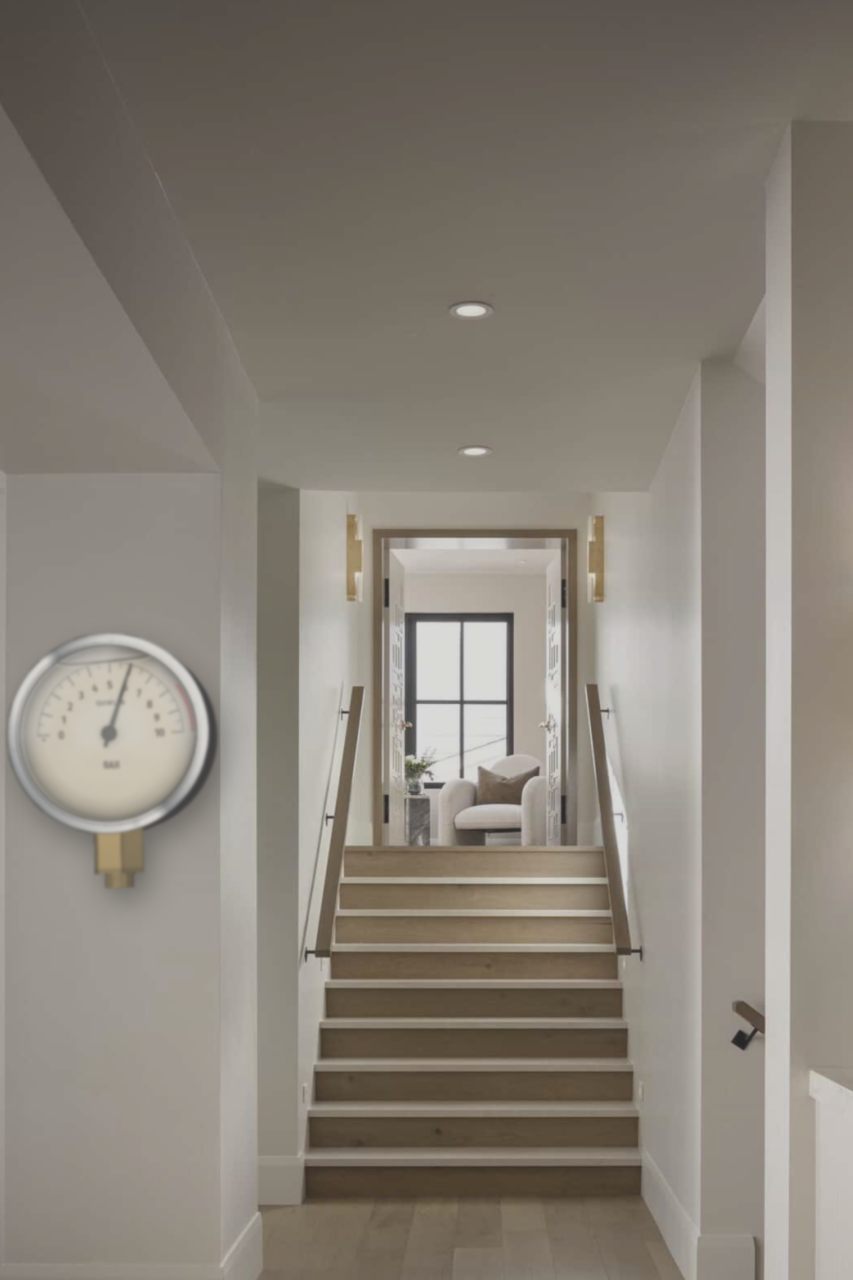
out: 6 bar
